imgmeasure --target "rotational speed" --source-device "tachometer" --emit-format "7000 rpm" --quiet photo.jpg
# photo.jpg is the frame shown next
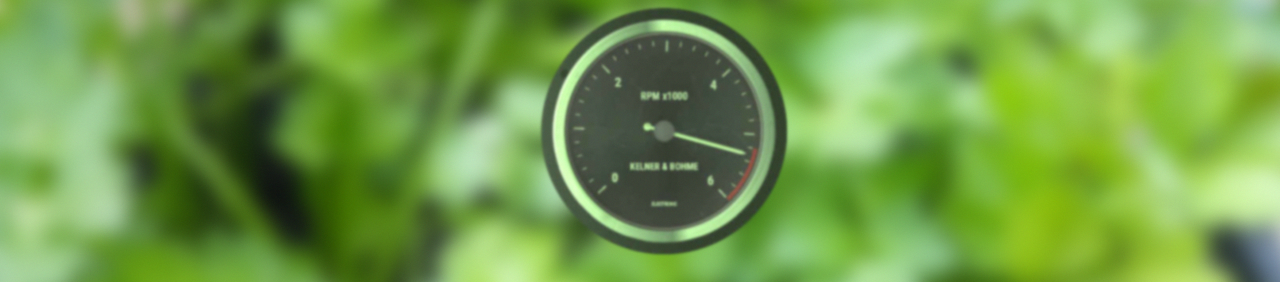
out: 5300 rpm
